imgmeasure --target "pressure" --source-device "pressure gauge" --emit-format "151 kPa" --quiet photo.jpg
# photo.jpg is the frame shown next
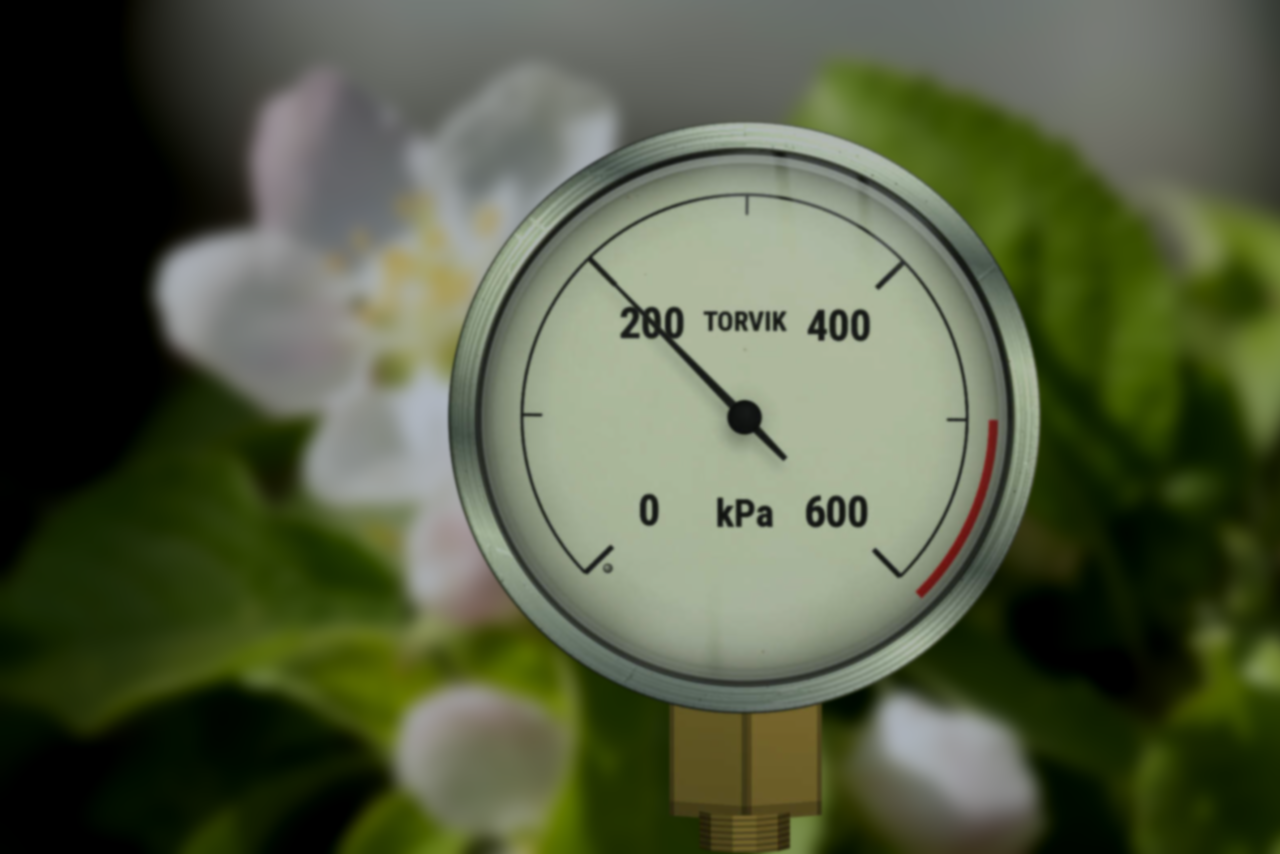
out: 200 kPa
